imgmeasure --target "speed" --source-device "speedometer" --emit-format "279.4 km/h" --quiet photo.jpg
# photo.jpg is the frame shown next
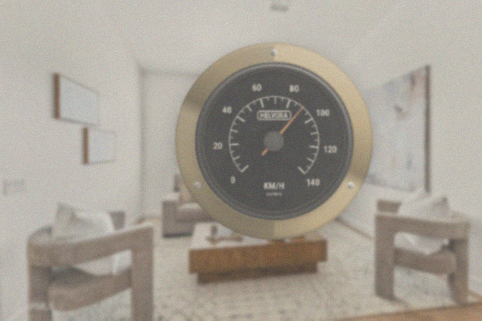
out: 90 km/h
